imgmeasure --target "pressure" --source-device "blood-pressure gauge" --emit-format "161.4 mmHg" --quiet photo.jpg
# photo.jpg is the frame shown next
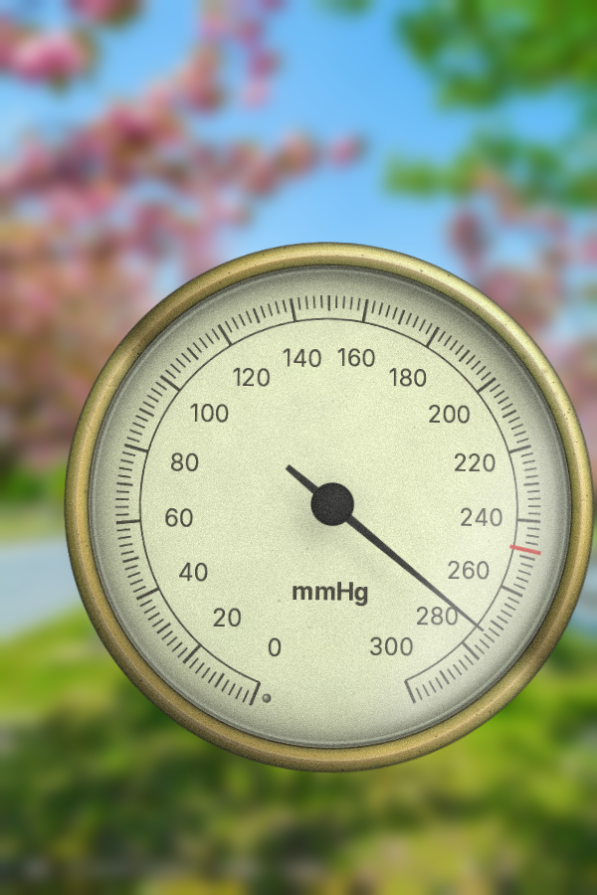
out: 274 mmHg
